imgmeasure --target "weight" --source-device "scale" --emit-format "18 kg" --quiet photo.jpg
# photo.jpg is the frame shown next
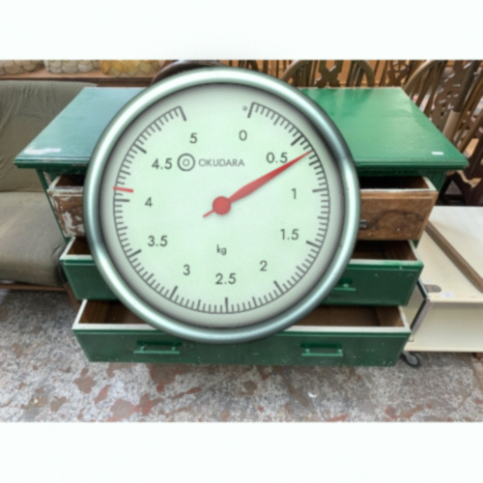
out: 0.65 kg
